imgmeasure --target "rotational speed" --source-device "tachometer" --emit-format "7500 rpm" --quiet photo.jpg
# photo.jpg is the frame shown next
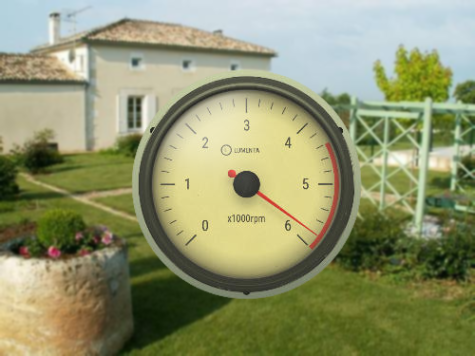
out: 5800 rpm
